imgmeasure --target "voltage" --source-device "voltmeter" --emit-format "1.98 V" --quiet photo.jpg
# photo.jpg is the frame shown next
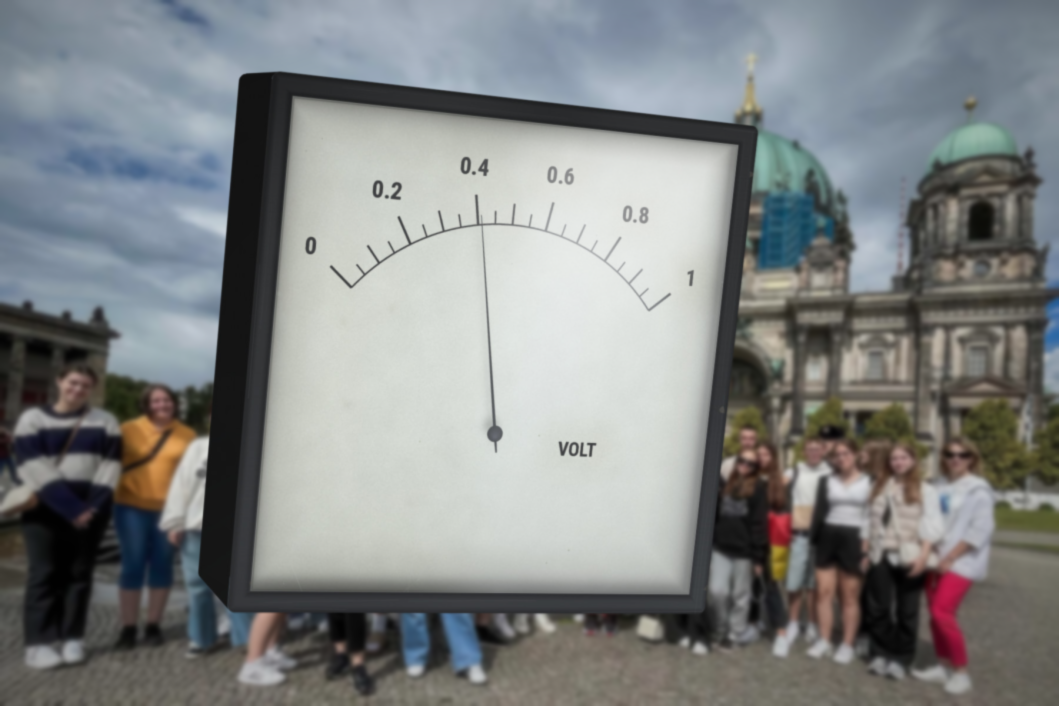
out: 0.4 V
